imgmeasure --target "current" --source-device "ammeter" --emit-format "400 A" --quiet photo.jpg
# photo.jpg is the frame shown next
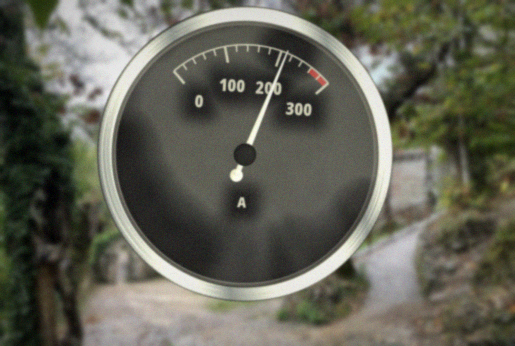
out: 210 A
